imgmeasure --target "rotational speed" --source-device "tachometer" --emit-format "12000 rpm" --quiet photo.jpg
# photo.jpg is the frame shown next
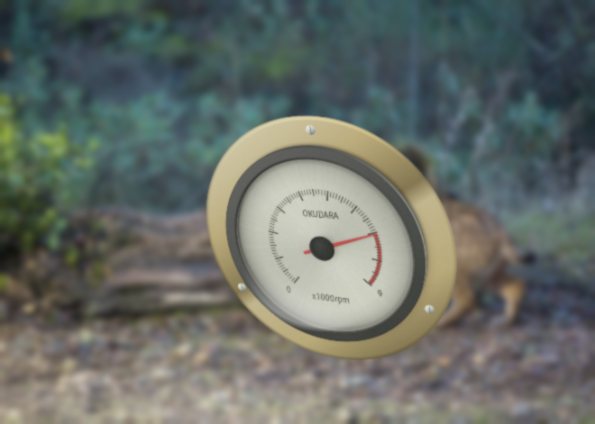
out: 7000 rpm
